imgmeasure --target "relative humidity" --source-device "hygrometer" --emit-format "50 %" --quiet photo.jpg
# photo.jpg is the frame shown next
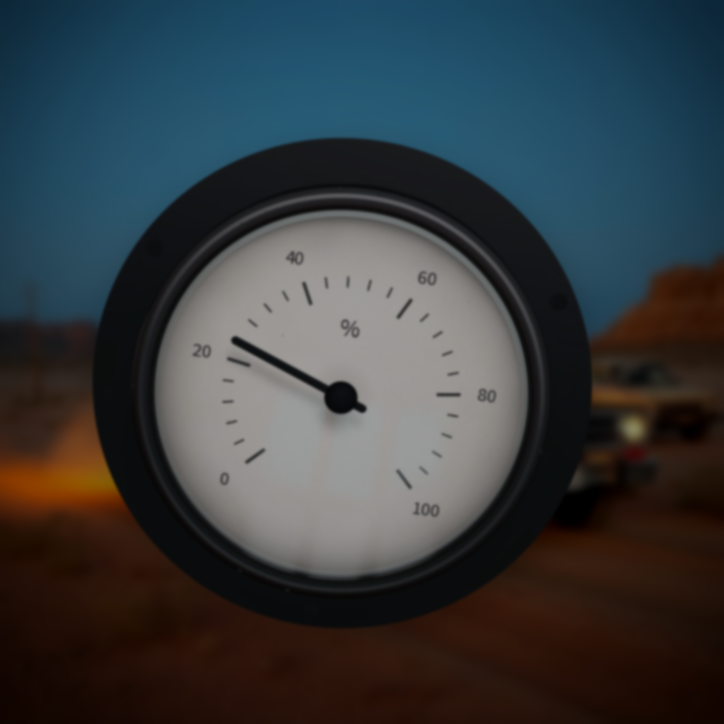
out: 24 %
